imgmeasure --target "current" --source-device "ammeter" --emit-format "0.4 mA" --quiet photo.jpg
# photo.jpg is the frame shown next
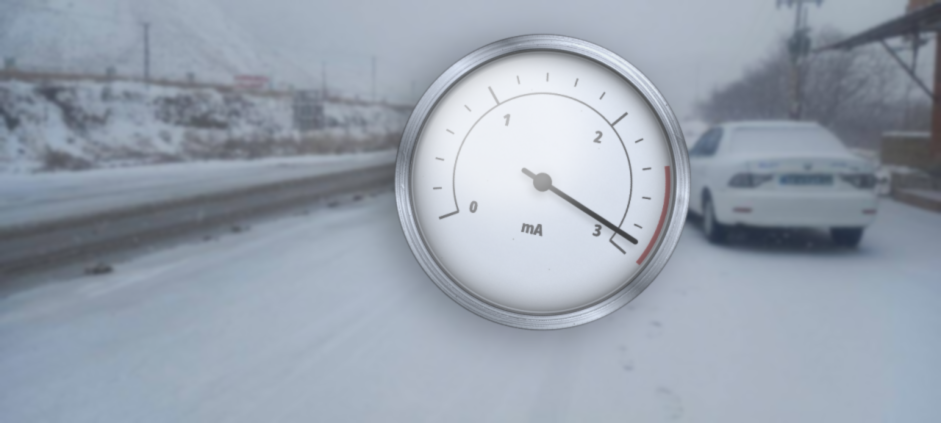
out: 2.9 mA
